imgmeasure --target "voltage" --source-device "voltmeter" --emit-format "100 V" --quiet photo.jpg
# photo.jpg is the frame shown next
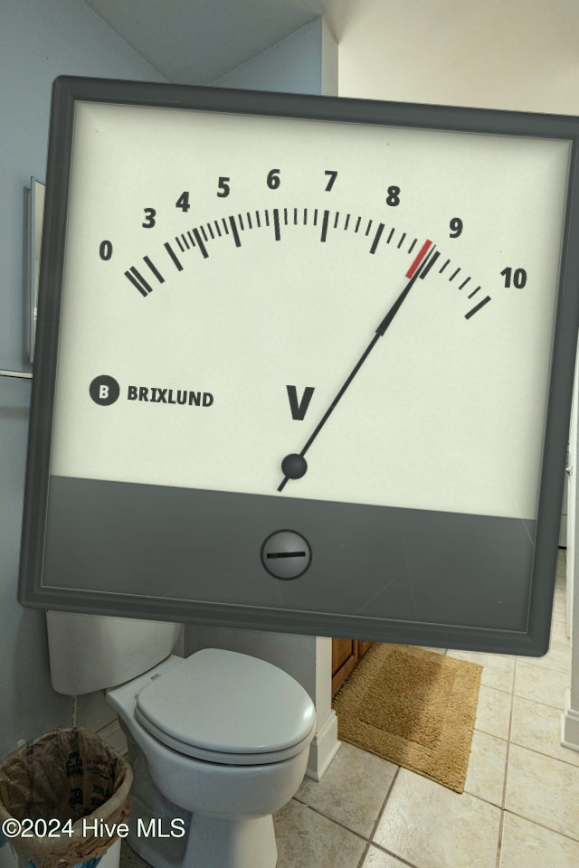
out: 8.9 V
